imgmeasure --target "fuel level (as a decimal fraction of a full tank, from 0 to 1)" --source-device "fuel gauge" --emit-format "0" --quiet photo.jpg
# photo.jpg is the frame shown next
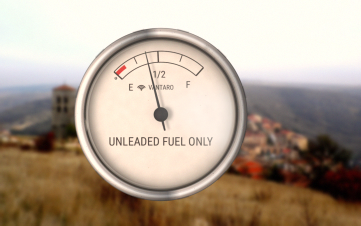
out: 0.375
